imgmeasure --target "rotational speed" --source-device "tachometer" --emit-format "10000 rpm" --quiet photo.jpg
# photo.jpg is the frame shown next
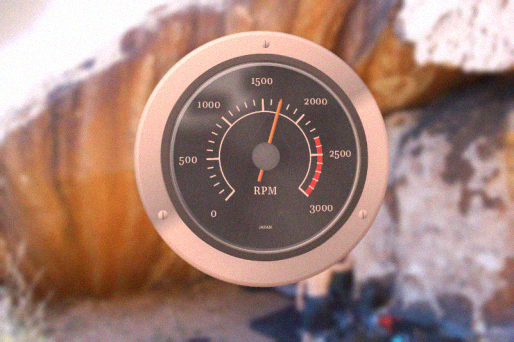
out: 1700 rpm
